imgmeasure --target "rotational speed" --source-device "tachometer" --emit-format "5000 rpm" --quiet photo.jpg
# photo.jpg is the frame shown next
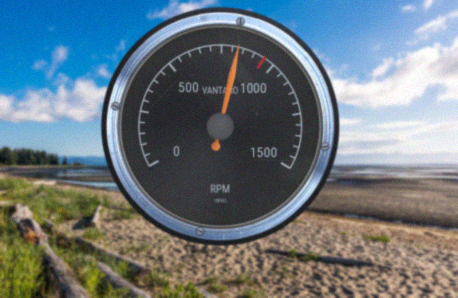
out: 825 rpm
